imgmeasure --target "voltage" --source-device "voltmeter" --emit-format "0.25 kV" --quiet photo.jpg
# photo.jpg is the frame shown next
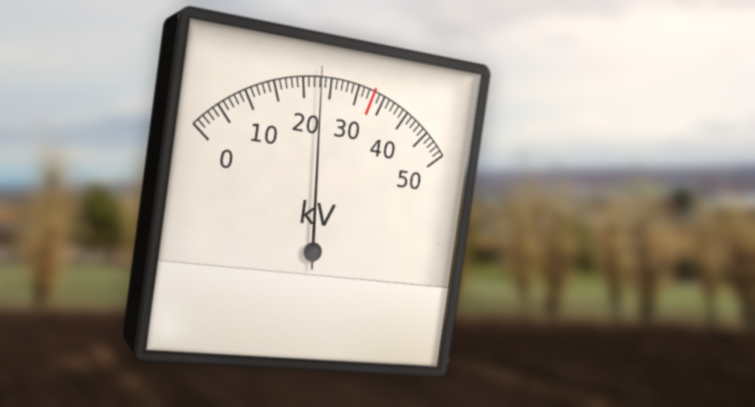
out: 23 kV
